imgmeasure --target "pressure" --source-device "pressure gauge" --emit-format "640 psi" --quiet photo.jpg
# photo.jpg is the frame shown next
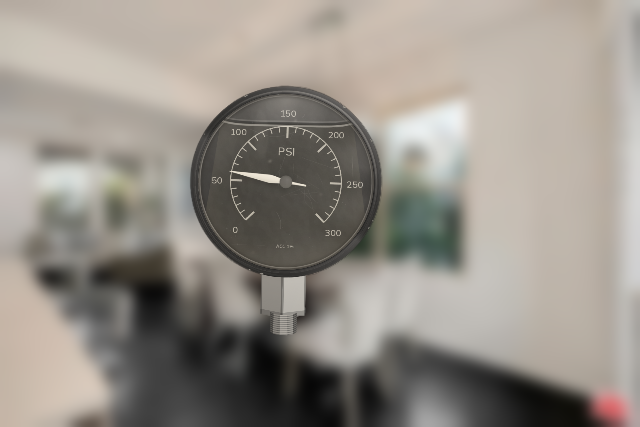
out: 60 psi
